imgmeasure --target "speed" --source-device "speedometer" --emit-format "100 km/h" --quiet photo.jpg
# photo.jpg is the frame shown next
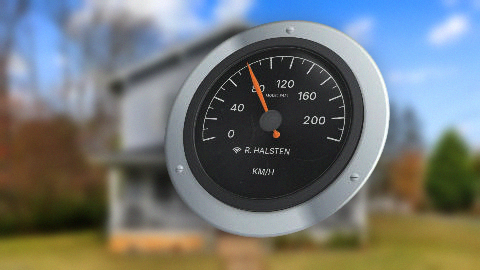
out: 80 km/h
